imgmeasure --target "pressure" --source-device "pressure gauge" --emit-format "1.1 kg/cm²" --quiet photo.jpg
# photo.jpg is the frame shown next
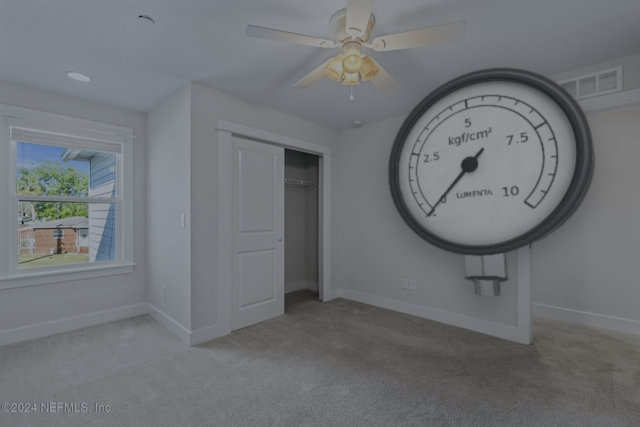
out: 0 kg/cm²
